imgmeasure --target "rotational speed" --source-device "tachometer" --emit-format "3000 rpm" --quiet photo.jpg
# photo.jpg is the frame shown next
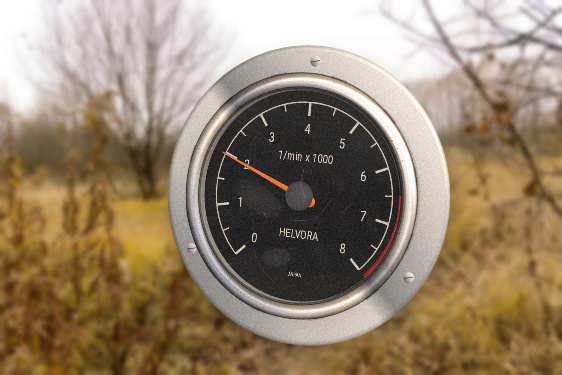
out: 2000 rpm
